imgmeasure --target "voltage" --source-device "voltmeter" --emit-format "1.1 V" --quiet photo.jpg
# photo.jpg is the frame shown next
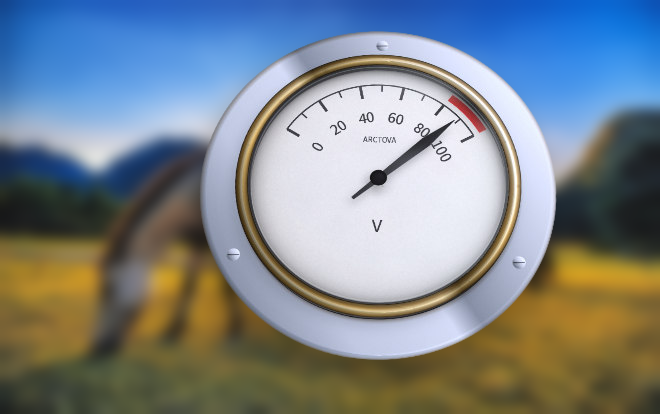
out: 90 V
